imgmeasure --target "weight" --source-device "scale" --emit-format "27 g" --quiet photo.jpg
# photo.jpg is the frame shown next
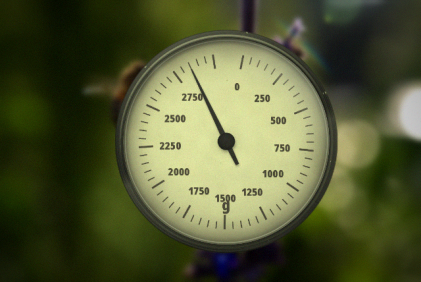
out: 2850 g
